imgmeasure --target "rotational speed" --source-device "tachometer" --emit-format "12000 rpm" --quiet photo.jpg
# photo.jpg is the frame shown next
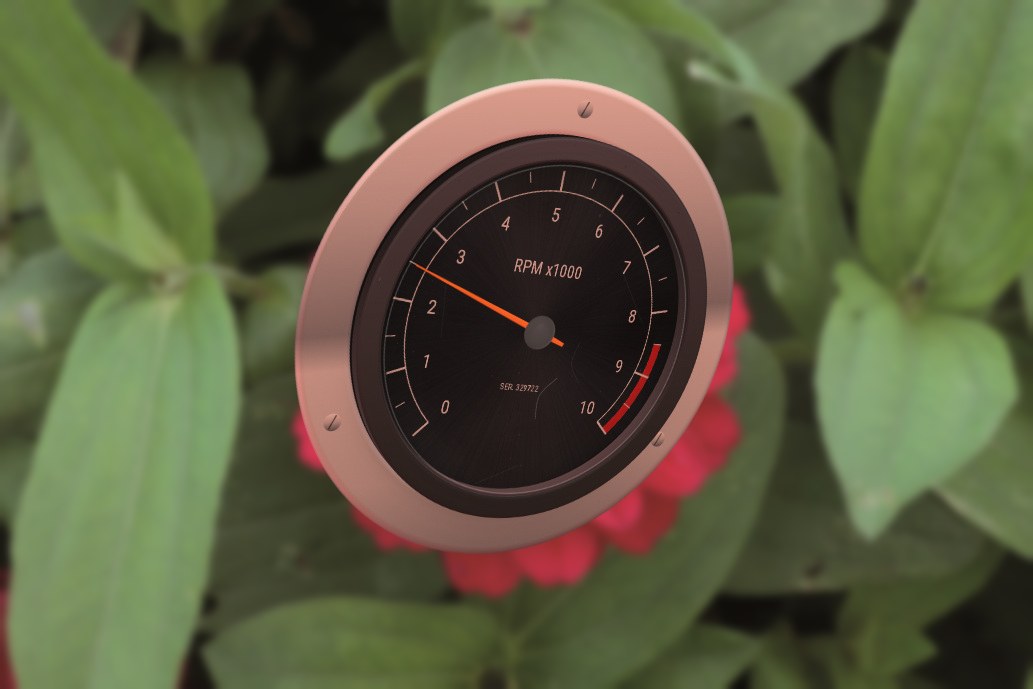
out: 2500 rpm
